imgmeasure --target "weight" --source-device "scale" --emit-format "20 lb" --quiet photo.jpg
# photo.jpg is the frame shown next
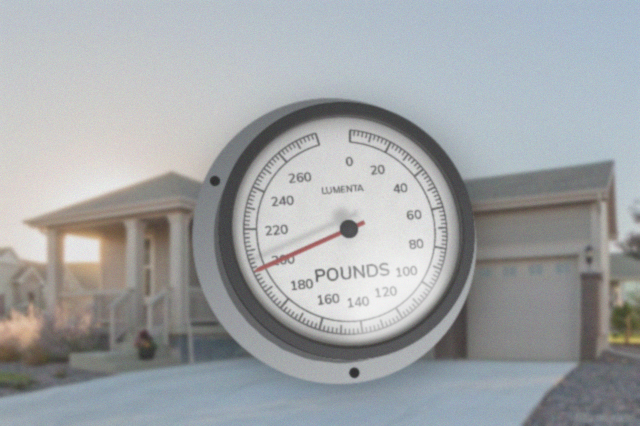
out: 200 lb
